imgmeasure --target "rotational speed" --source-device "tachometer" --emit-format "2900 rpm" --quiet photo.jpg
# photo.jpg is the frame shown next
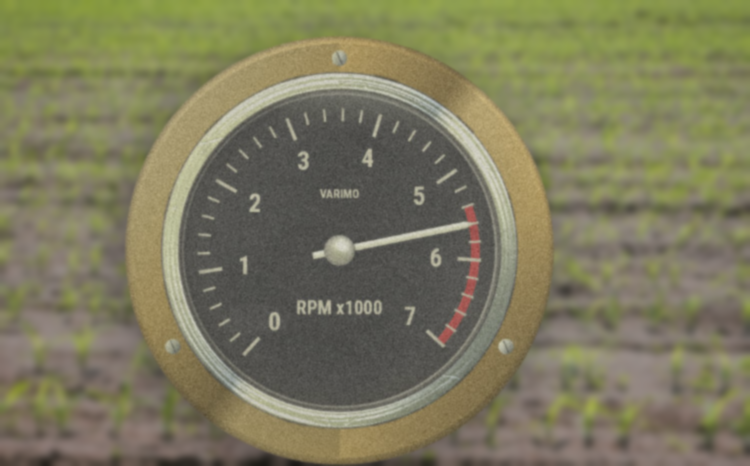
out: 5600 rpm
